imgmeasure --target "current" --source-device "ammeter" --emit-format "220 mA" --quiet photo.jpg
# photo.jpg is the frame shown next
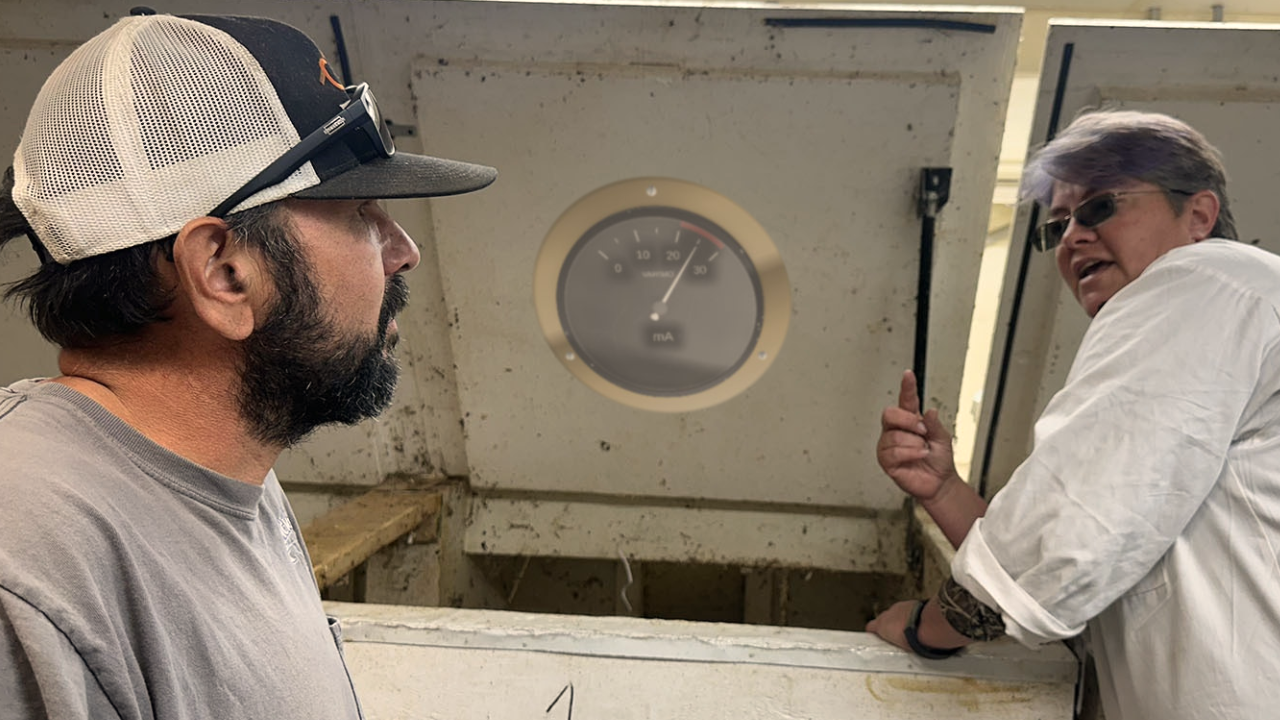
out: 25 mA
